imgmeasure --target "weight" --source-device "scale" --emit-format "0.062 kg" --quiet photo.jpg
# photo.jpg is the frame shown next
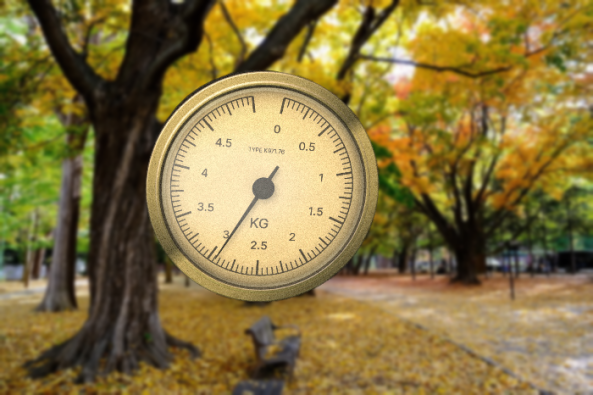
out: 2.95 kg
